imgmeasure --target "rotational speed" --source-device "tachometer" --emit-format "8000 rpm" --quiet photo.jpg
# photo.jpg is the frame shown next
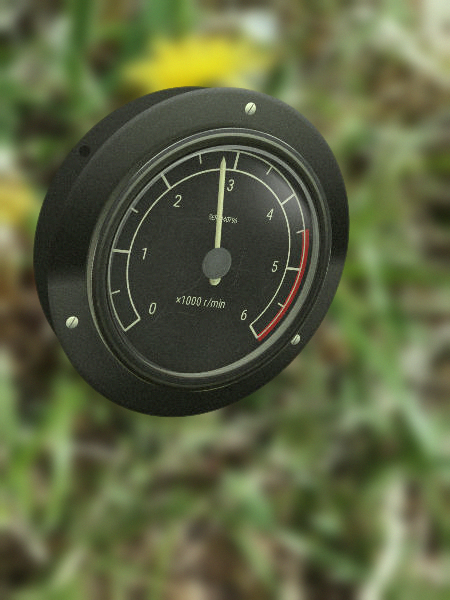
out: 2750 rpm
